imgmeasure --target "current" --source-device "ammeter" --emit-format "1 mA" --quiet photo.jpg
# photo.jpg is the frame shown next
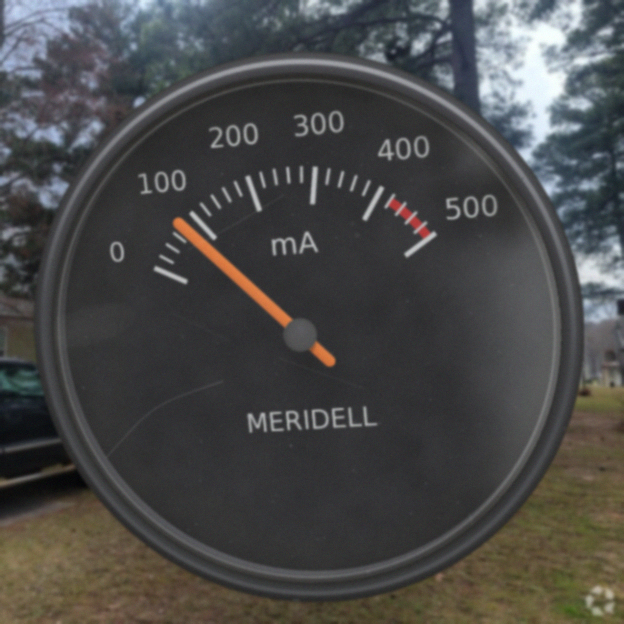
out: 80 mA
